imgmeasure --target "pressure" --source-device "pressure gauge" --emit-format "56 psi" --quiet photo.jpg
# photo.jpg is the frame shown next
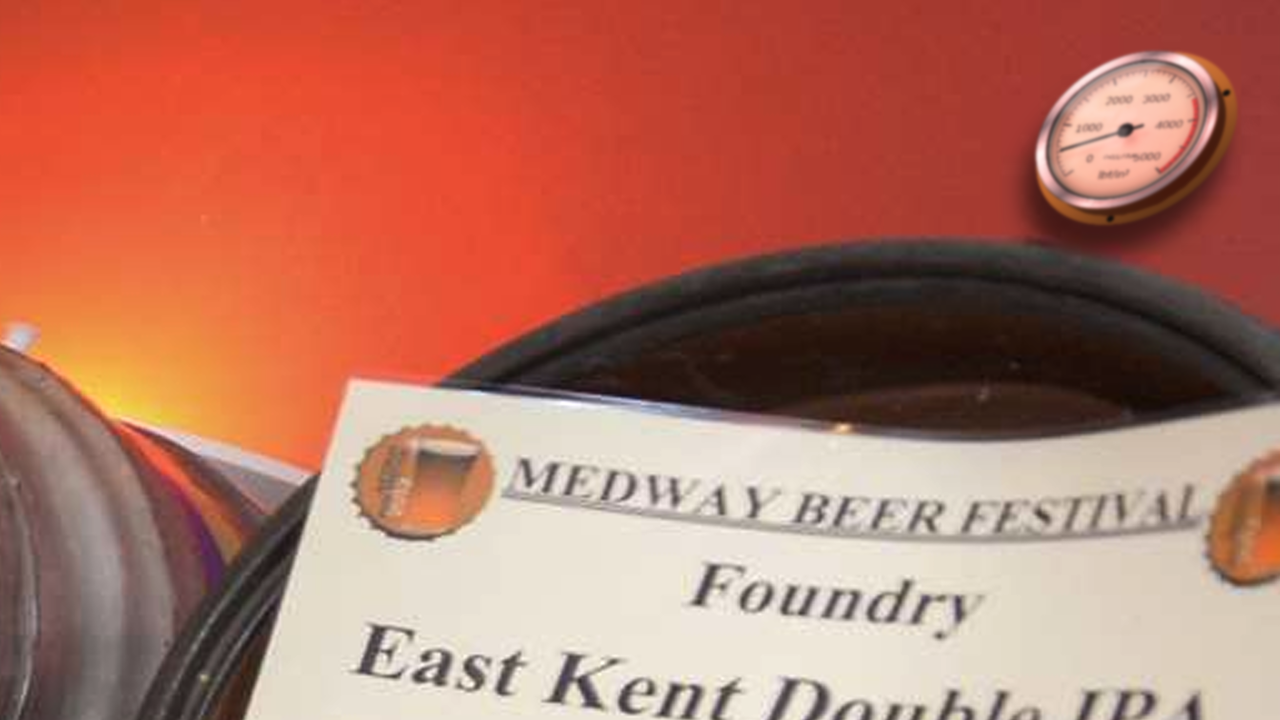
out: 500 psi
